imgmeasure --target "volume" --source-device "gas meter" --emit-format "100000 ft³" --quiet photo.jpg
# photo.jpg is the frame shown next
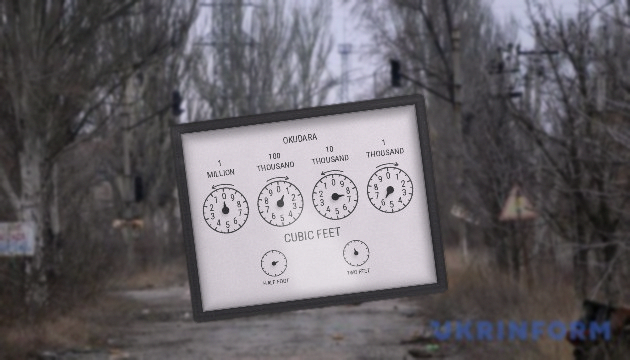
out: 7600 ft³
